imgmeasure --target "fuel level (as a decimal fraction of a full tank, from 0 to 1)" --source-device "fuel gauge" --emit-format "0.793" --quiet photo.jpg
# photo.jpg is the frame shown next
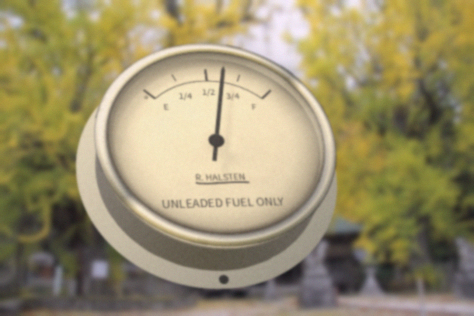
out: 0.625
